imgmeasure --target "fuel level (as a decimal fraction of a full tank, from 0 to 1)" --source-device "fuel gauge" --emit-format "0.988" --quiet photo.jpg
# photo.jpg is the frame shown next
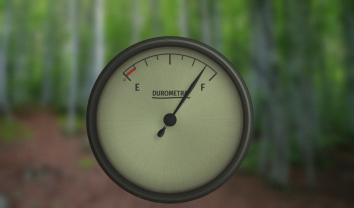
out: 0.875
